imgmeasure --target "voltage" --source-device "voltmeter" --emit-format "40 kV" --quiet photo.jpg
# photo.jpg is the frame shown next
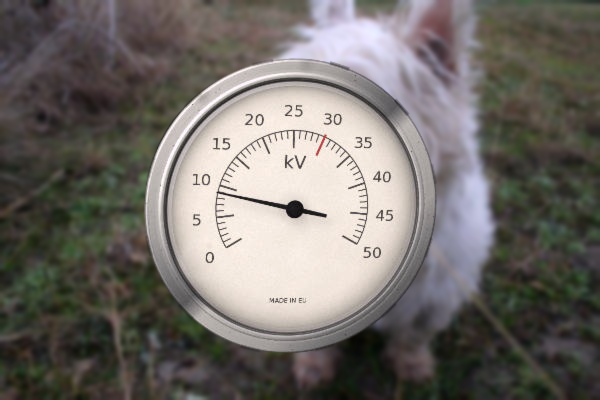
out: 9 kV
